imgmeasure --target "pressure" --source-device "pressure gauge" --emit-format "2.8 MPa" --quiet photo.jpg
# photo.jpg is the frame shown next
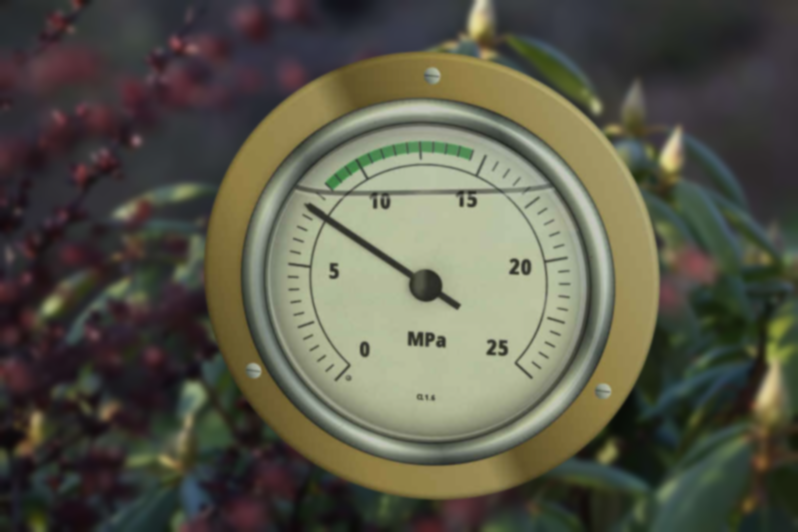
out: 7.5 MPa
